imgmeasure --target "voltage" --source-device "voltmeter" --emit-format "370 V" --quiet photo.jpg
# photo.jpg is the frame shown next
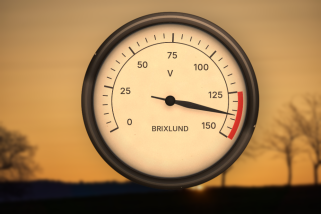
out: 137.5 V
